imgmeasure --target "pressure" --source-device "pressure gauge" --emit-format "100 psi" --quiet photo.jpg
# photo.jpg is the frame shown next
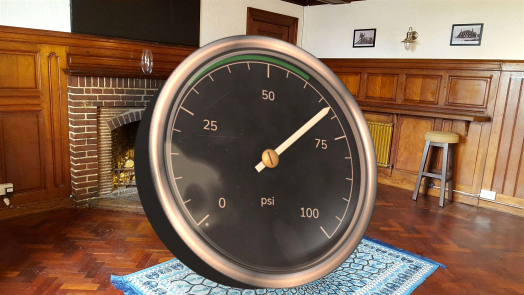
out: 67.5 psi
